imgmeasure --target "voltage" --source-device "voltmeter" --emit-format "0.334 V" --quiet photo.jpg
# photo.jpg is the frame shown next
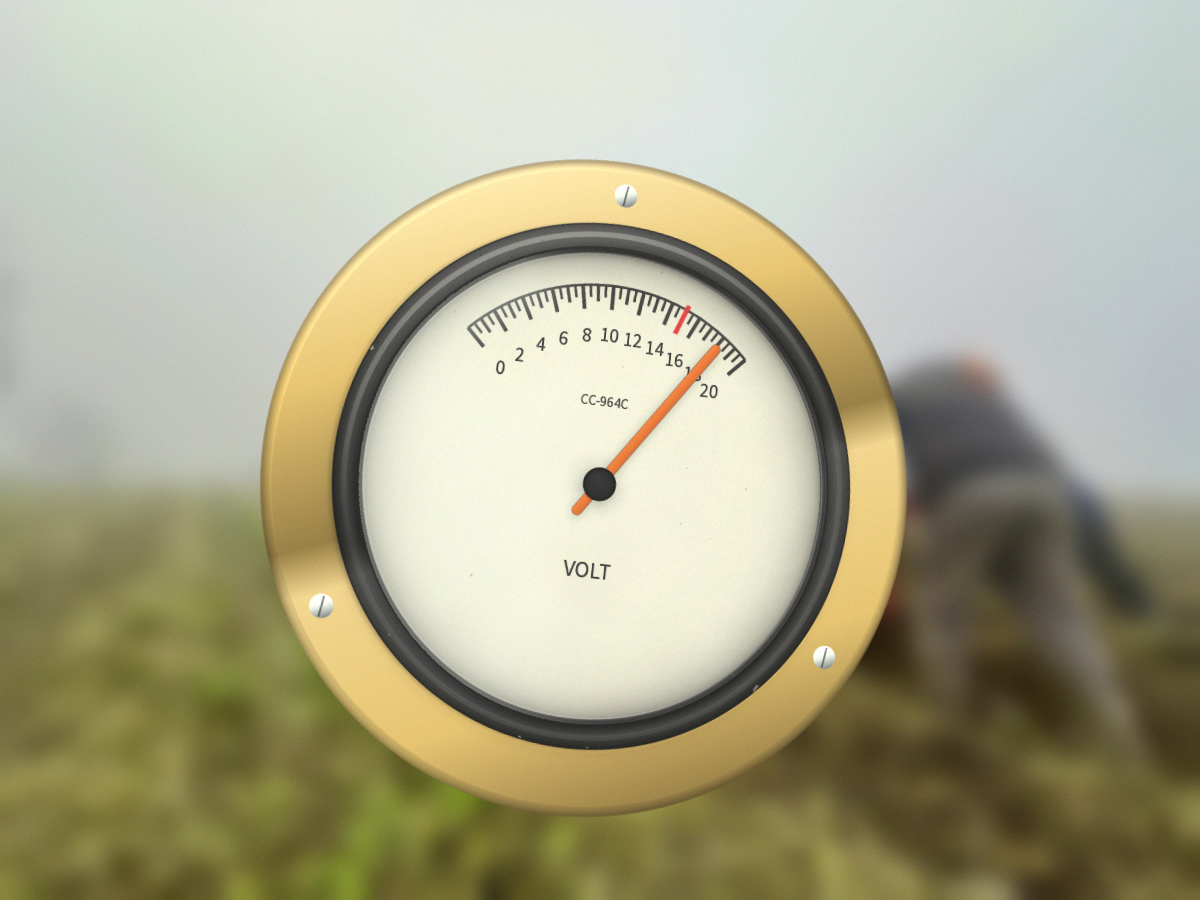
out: 18 V
